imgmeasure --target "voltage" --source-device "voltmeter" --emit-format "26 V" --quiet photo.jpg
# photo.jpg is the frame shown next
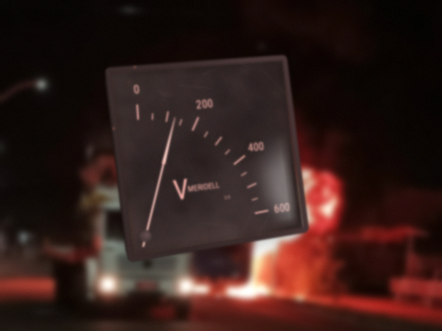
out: 125 V
